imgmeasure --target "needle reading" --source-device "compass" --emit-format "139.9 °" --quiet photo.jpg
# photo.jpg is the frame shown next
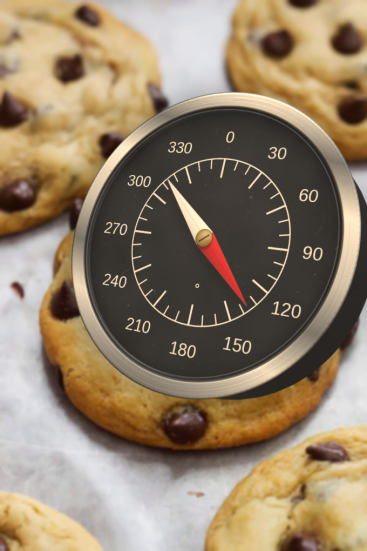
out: 135 °
